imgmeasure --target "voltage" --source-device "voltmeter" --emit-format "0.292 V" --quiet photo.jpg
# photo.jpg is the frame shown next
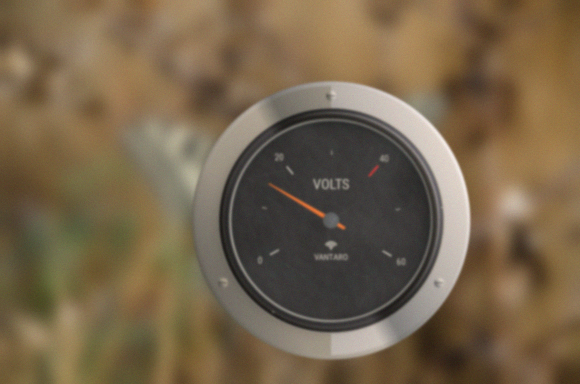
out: 15 V
